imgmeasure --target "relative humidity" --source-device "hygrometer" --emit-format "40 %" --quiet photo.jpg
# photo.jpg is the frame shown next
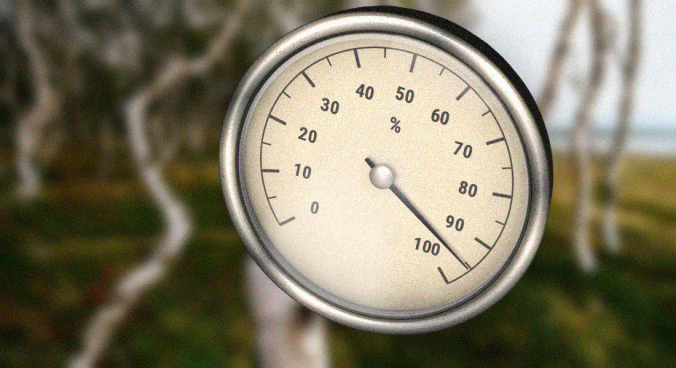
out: 95 %
